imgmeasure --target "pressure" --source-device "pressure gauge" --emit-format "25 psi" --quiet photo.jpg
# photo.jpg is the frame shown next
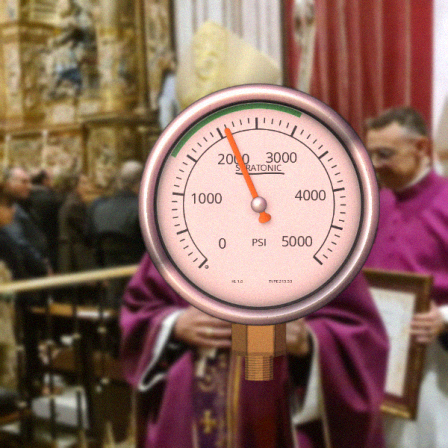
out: 2100 psi
